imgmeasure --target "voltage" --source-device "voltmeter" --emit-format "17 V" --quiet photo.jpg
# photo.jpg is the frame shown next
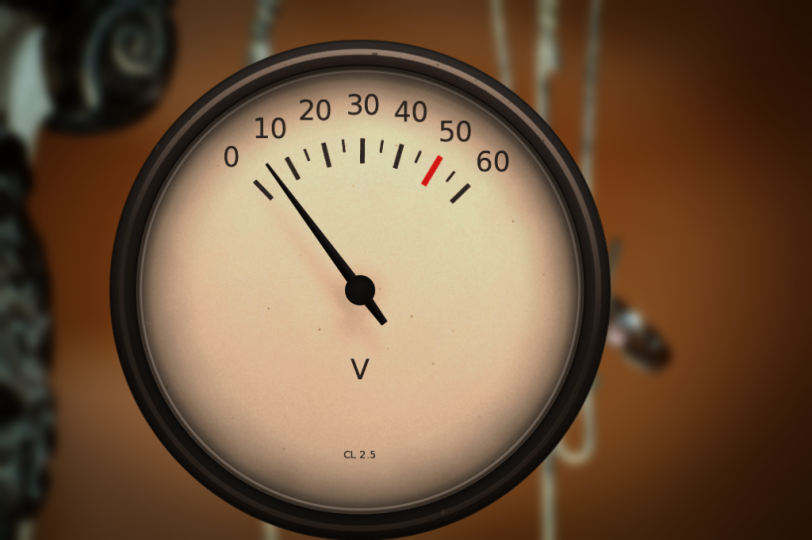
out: 5 V
